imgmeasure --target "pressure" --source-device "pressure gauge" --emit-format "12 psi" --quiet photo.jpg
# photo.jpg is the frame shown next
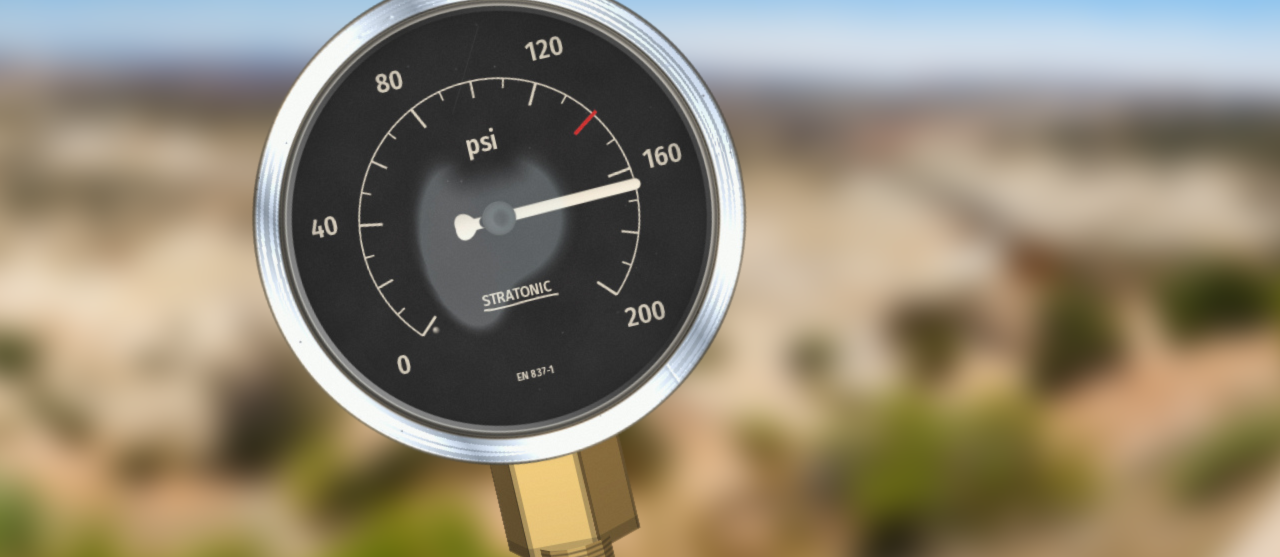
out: 165 psi
